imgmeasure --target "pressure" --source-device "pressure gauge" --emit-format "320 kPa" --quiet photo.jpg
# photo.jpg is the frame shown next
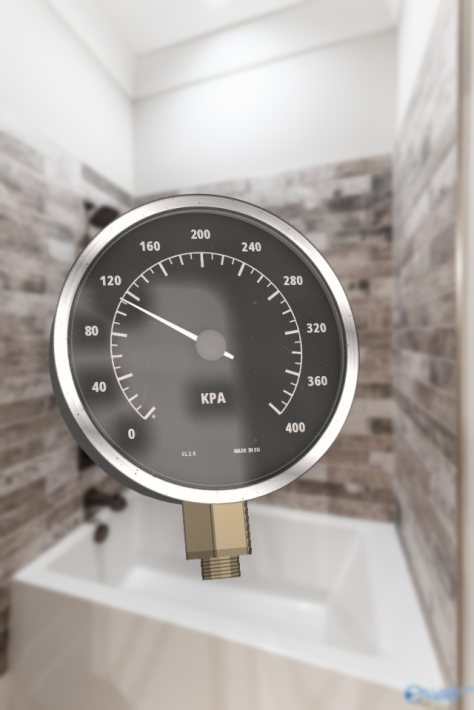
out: 110 kPa
